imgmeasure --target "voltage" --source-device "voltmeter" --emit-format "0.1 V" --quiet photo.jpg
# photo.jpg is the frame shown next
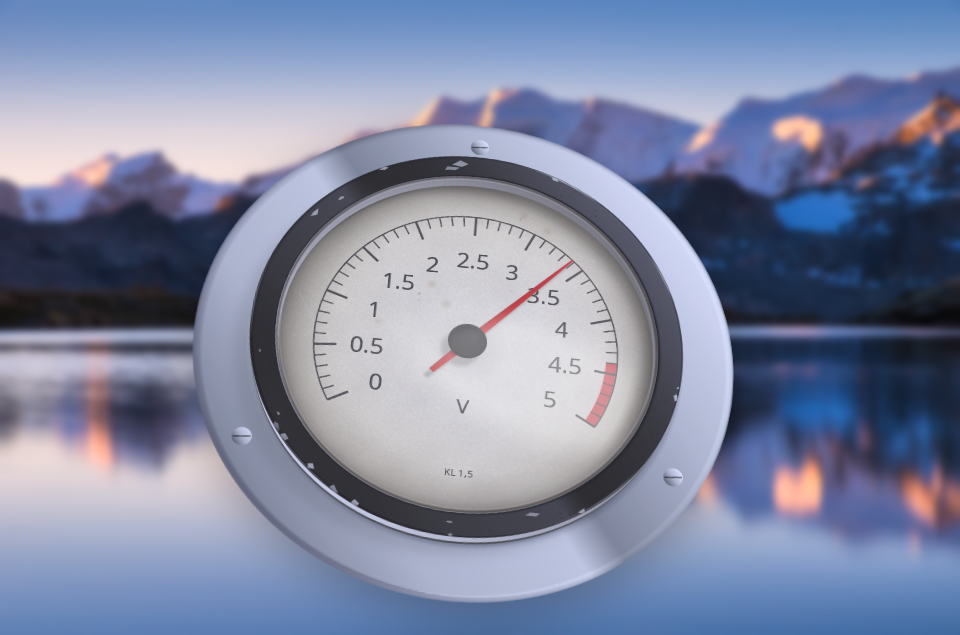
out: 3.4 V
